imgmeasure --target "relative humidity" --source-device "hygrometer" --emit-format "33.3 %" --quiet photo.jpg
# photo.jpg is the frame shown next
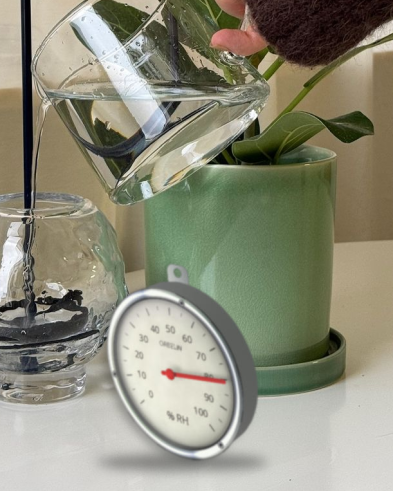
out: 80 %
